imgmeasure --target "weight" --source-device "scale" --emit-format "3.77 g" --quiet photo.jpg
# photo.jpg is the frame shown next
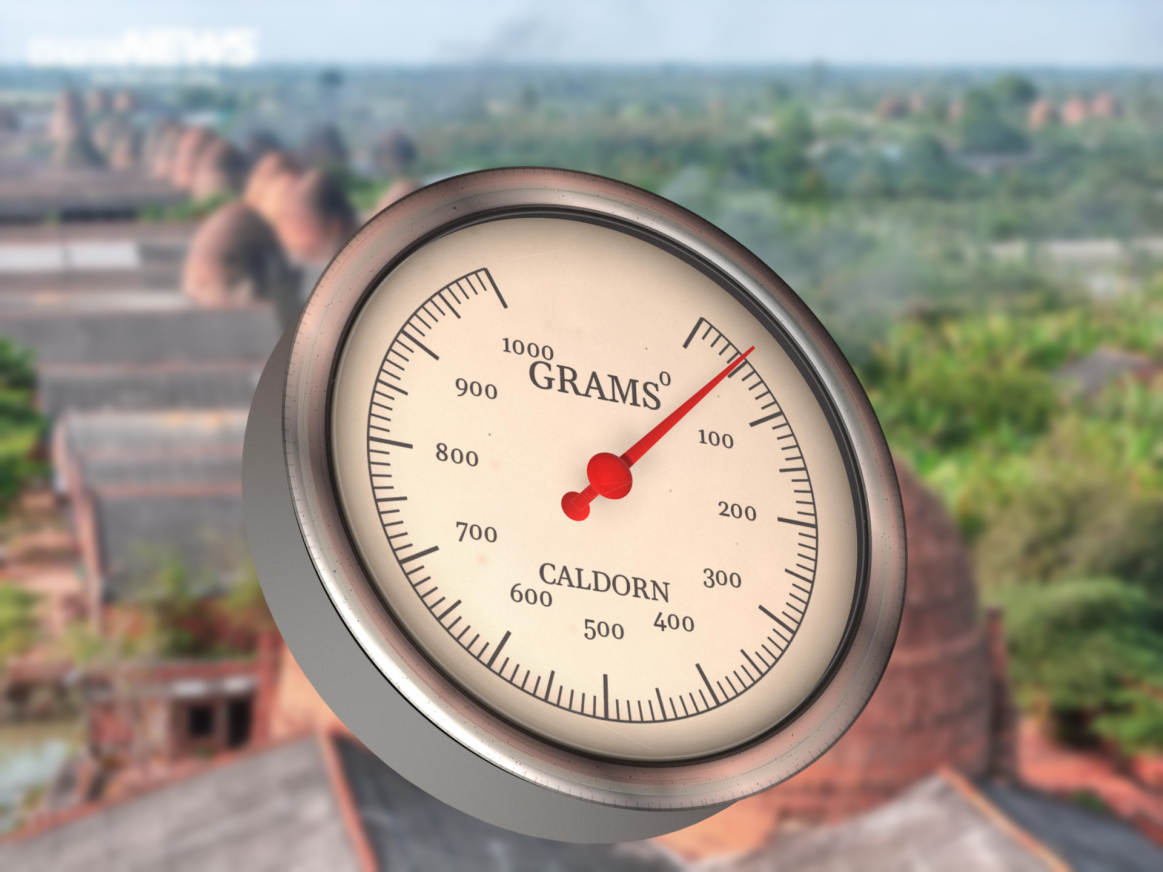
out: 45 g
